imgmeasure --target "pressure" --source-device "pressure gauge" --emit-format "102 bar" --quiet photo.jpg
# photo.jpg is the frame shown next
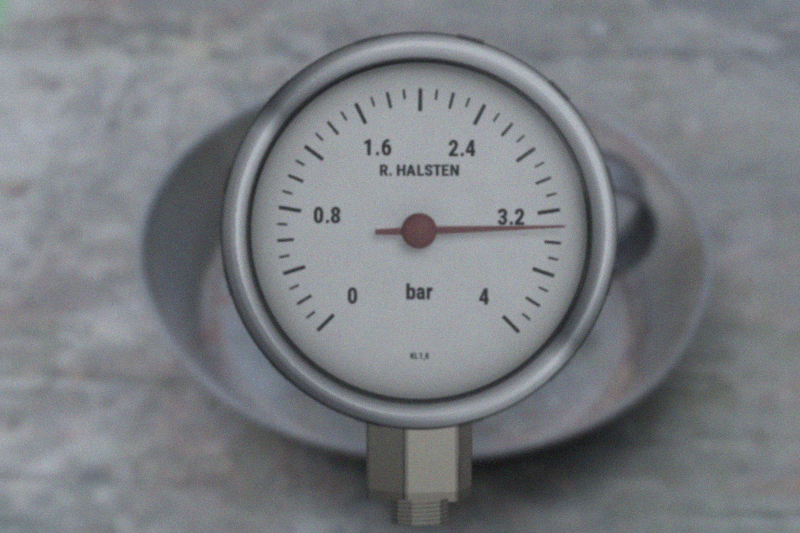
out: 3.3 bar
